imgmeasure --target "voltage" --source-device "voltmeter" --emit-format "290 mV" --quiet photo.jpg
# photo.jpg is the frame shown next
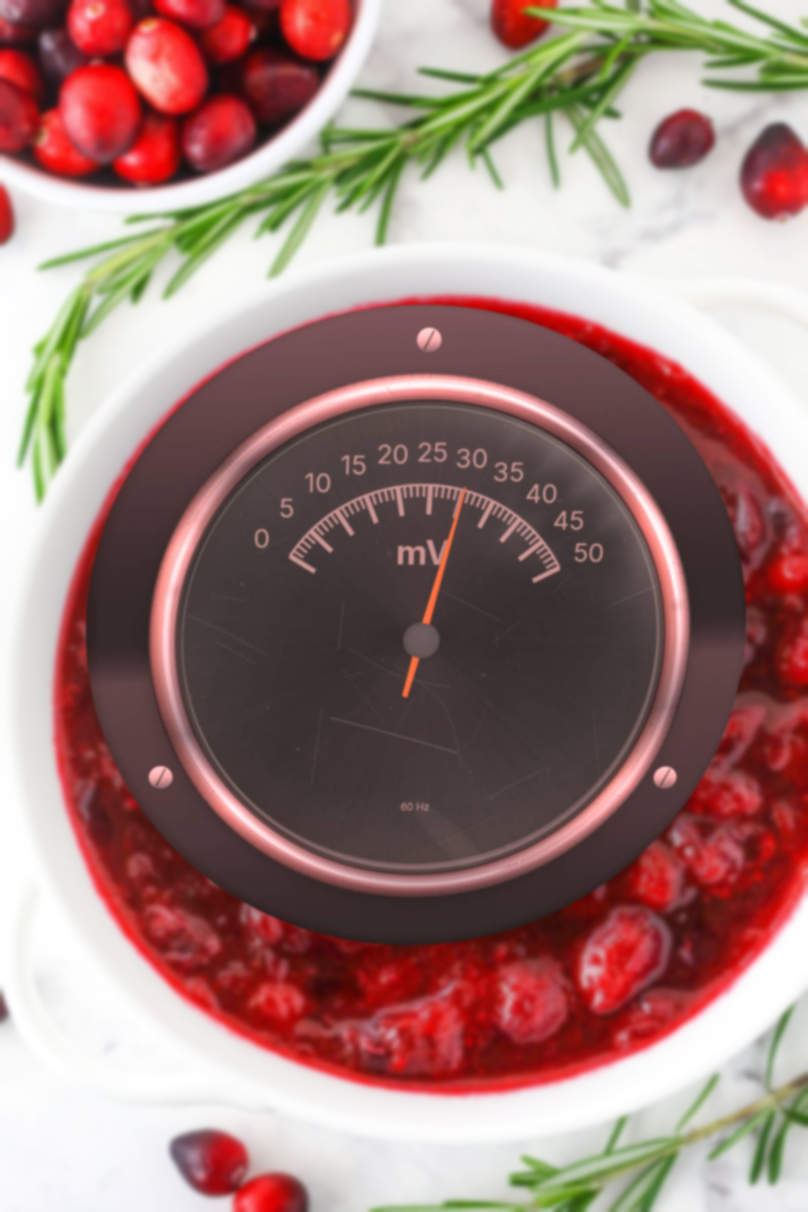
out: 30 mV
